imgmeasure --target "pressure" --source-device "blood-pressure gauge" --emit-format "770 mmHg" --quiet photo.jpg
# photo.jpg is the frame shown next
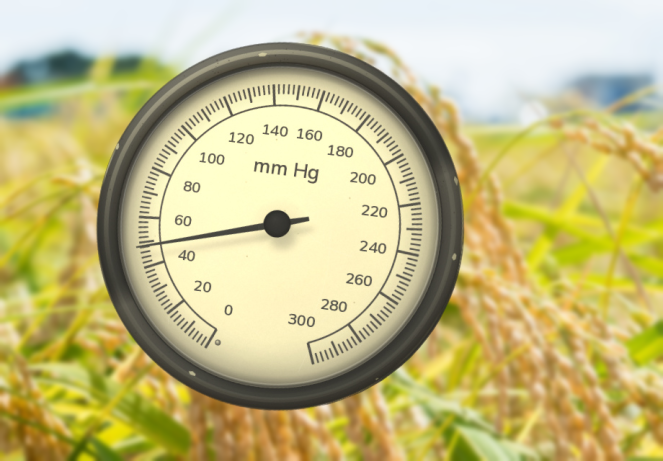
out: 48 mmHg
